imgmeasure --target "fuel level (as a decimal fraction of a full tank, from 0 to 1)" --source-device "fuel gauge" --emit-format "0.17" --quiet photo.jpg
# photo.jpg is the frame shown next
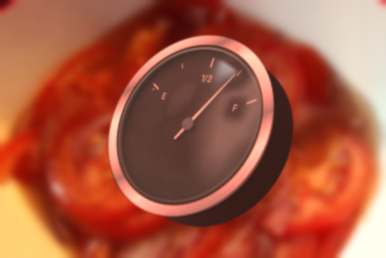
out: 0.75
